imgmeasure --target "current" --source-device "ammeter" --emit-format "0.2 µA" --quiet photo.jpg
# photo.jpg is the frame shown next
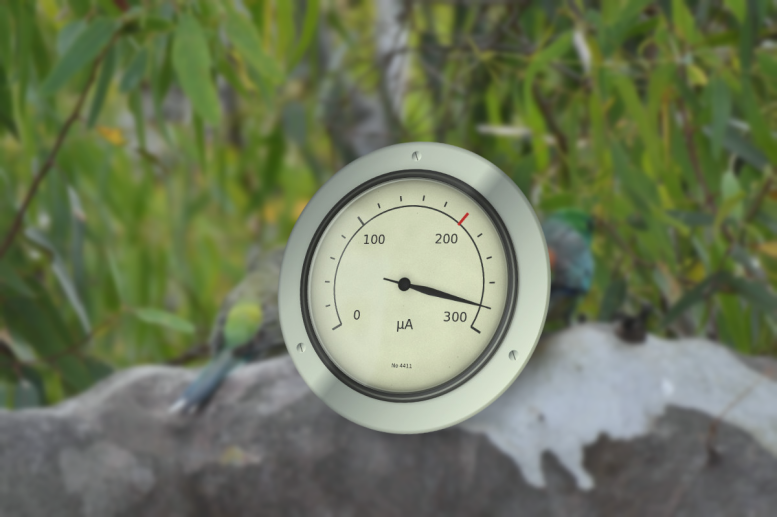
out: 280 µA
